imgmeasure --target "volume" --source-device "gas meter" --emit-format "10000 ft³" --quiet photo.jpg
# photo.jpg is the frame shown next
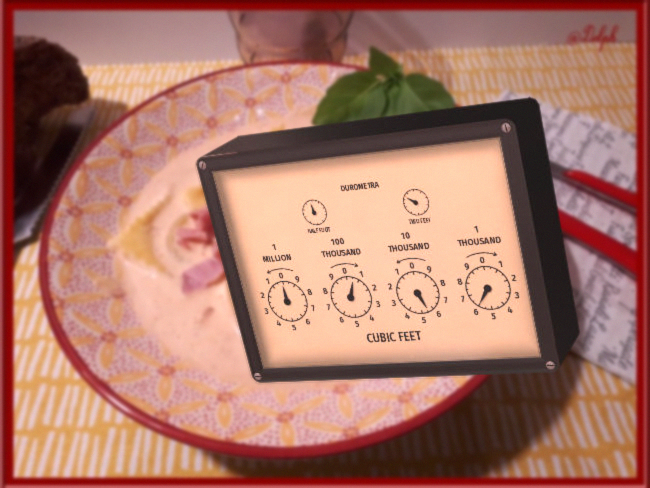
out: 5600 ft³
